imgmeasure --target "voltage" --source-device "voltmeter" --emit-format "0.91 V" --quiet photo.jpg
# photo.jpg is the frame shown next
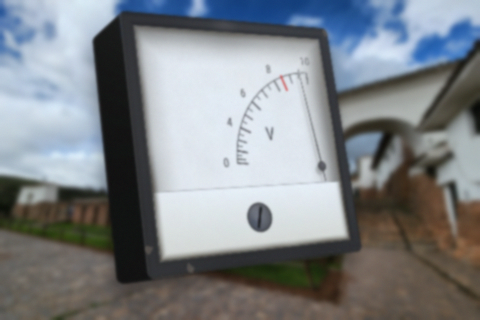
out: 9.5 V
